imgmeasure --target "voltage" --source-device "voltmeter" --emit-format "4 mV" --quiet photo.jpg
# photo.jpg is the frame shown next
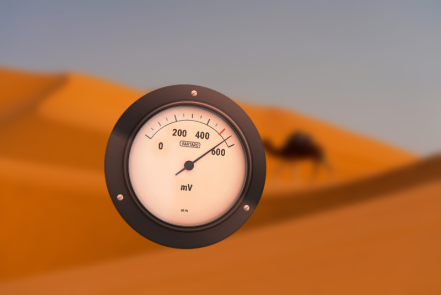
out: 550 mV
